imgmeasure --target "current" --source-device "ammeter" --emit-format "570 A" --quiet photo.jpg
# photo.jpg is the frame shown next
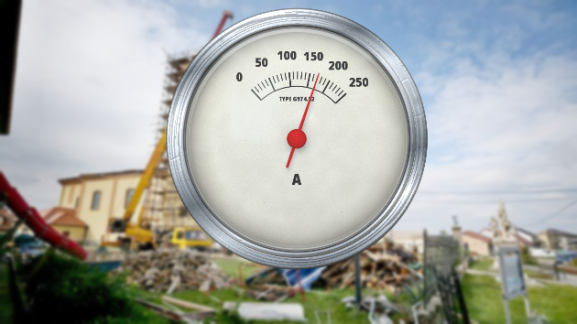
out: 170 A
